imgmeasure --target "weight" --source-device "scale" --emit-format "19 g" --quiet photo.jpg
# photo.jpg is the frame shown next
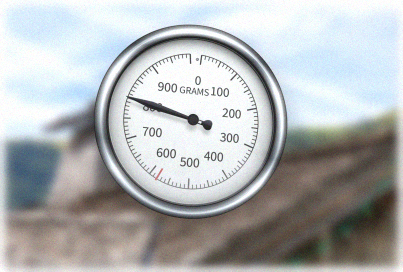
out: 800 g
